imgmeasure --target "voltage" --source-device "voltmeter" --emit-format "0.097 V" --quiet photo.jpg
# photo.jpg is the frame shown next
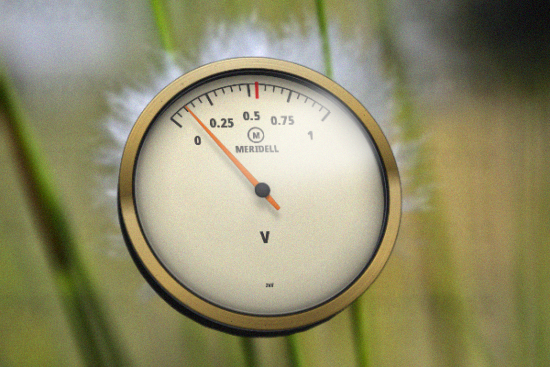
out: 0.1 V
